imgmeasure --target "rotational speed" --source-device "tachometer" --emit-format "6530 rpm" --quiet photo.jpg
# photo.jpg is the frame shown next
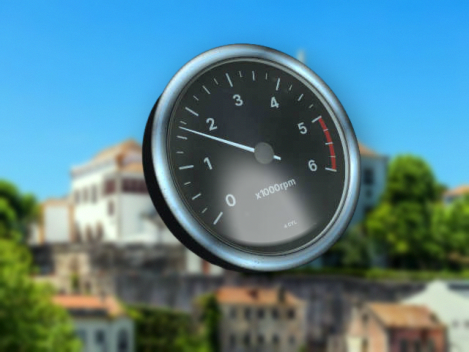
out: 1625 rpm
